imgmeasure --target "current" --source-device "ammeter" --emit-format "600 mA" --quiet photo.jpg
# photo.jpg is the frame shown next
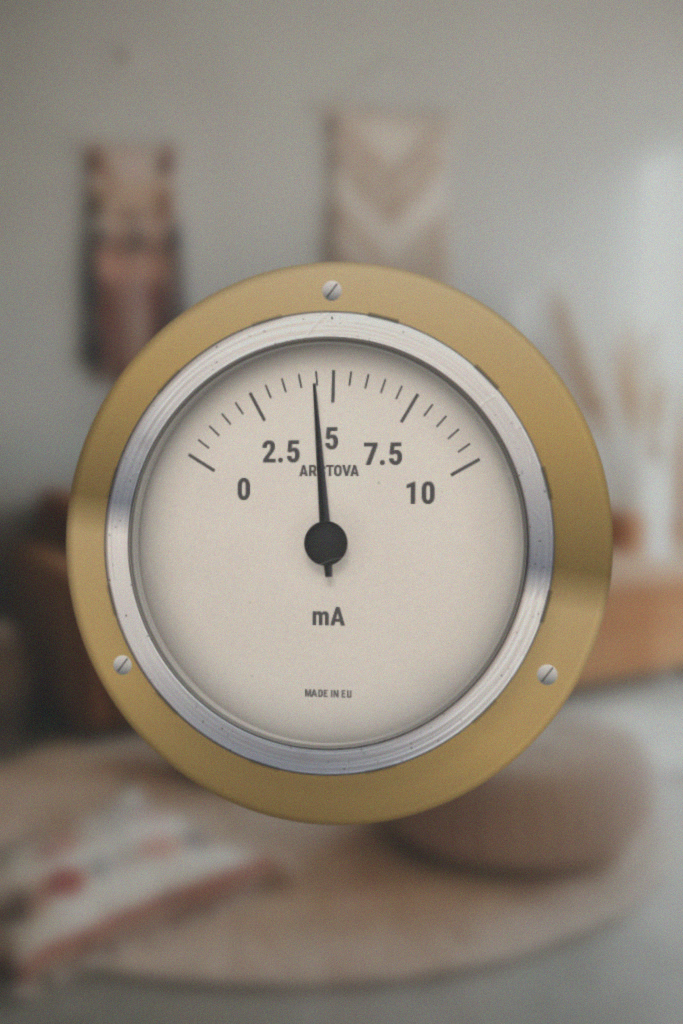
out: 4.5 mA
